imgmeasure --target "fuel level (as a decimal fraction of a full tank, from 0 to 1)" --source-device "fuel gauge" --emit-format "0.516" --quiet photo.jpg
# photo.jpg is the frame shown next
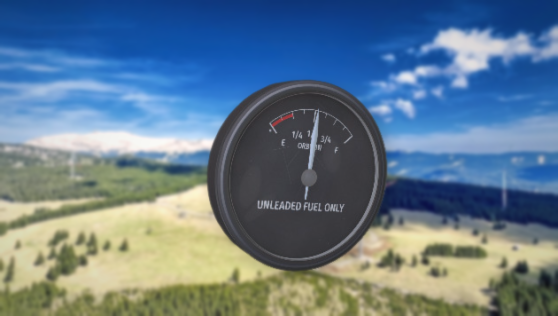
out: 0.5
